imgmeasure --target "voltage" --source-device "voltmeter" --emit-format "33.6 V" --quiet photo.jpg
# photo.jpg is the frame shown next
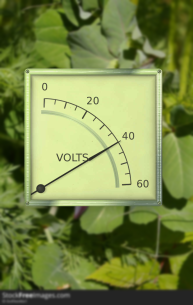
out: 40 V
